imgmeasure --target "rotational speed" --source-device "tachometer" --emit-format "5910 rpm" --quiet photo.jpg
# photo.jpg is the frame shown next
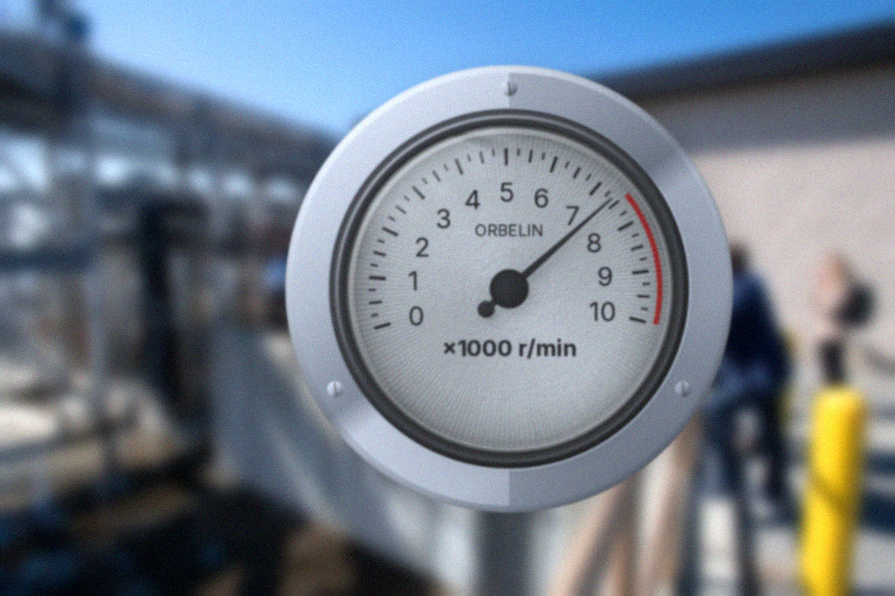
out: 7375 rpm
